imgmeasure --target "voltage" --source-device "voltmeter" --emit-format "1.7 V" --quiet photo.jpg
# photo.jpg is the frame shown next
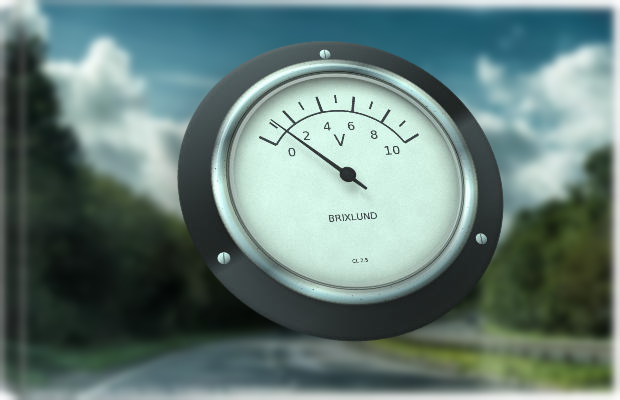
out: 1 V
